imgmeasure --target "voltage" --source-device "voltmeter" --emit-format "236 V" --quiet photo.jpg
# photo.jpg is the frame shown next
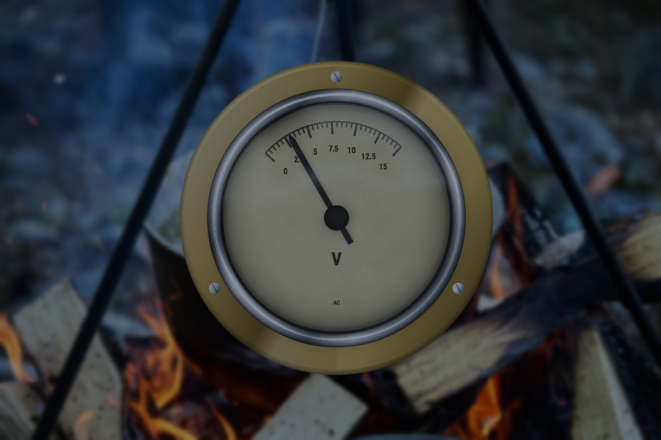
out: 3 V
